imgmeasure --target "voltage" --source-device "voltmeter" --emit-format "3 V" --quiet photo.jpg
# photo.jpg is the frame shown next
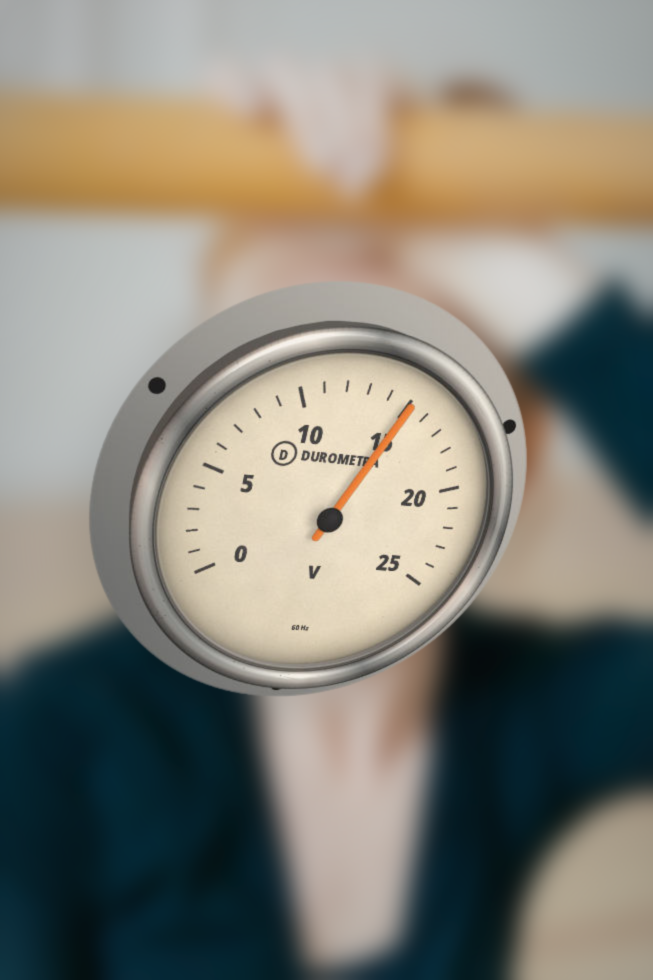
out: 15 V
